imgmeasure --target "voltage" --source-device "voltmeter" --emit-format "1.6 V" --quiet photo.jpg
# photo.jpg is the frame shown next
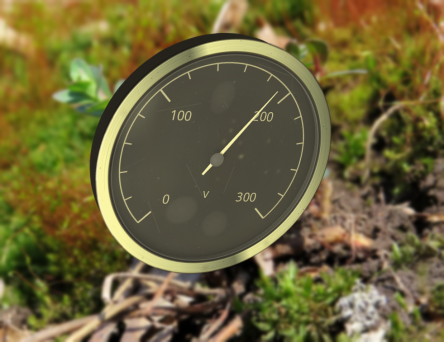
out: 190 V
